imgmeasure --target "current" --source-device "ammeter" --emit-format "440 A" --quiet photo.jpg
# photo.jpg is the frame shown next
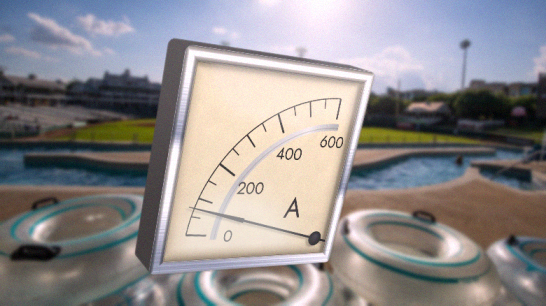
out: 75 A
